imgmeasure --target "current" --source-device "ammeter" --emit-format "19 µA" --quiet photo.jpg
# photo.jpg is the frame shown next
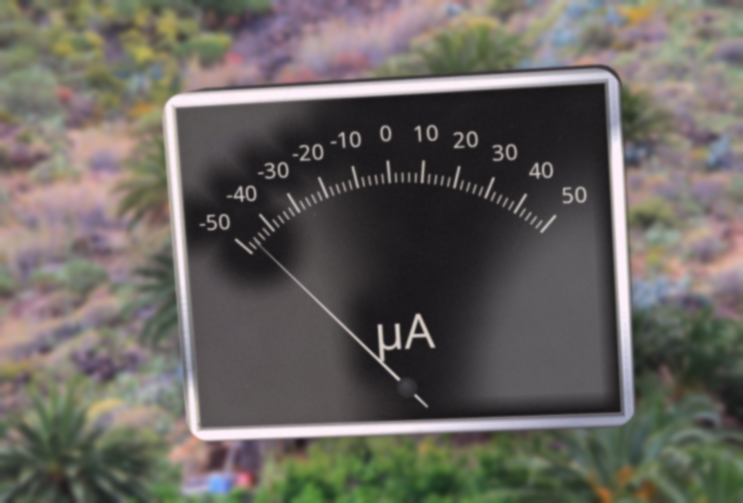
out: -46 µA
